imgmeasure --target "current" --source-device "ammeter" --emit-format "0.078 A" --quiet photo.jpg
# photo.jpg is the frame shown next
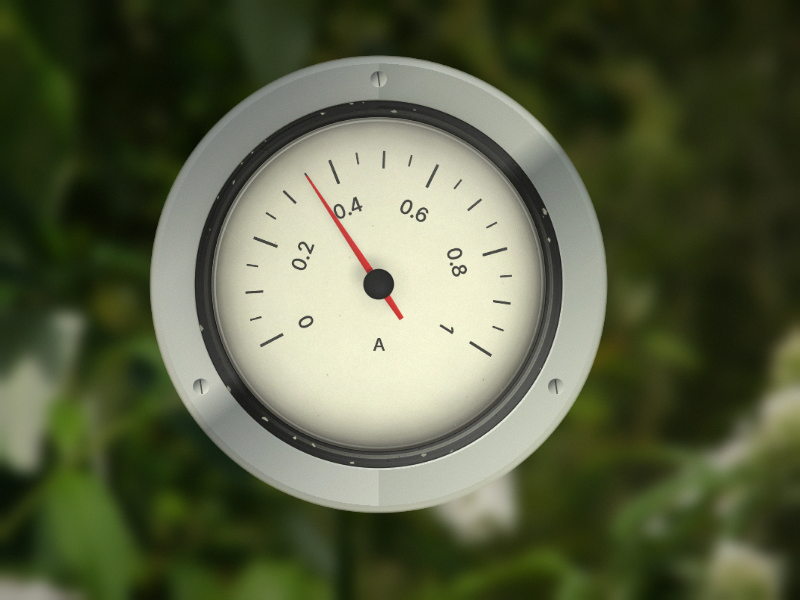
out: 0.35 A
